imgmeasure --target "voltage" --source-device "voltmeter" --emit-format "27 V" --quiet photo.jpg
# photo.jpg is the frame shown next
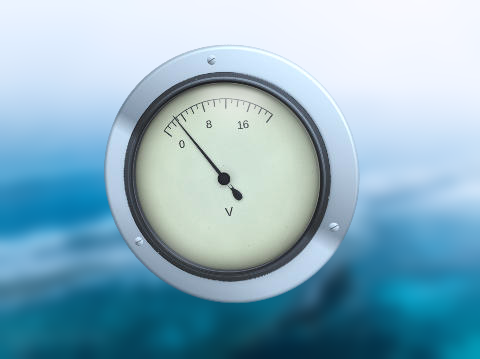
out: 3 V
